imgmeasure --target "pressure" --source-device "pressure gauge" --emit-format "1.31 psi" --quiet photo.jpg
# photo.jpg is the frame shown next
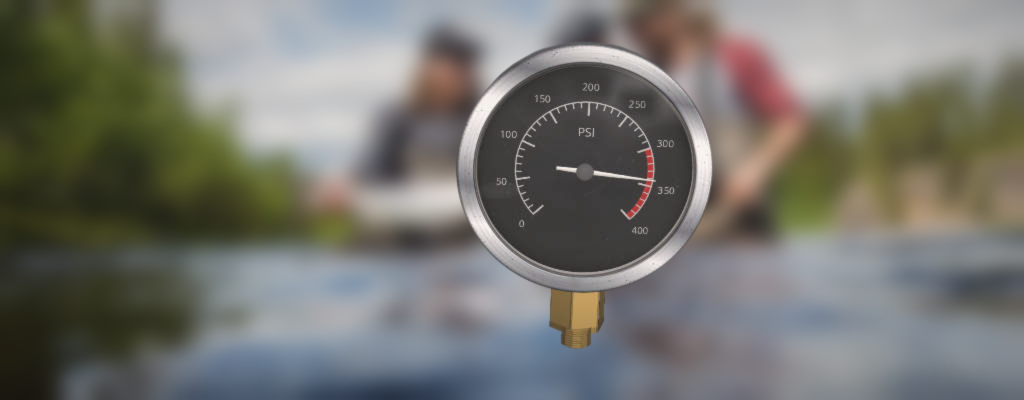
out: 340 psi
